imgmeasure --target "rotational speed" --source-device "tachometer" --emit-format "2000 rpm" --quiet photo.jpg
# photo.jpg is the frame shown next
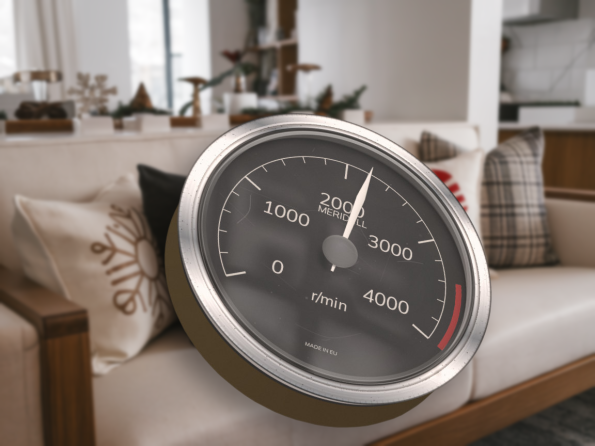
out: 2200 rpm
